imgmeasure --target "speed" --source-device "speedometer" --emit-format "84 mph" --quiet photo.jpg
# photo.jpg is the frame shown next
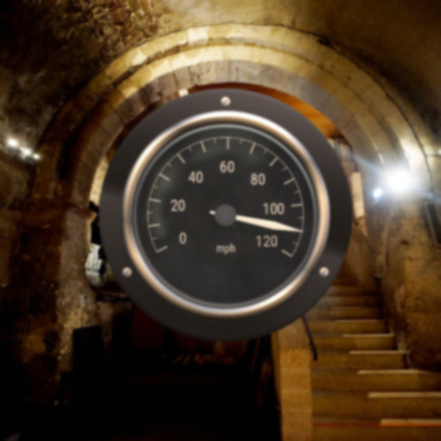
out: 110 mph
